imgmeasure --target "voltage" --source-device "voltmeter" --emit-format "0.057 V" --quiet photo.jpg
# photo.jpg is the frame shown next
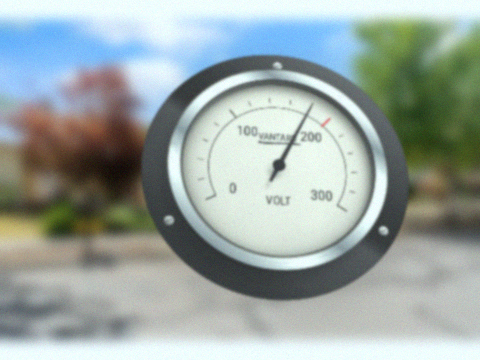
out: 180 V
